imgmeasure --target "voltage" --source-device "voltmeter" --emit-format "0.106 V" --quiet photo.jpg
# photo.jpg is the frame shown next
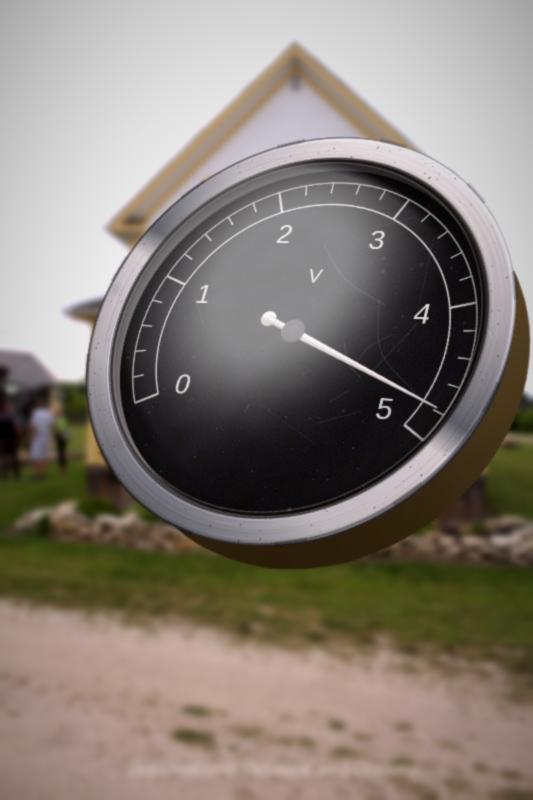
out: 4.8 V
